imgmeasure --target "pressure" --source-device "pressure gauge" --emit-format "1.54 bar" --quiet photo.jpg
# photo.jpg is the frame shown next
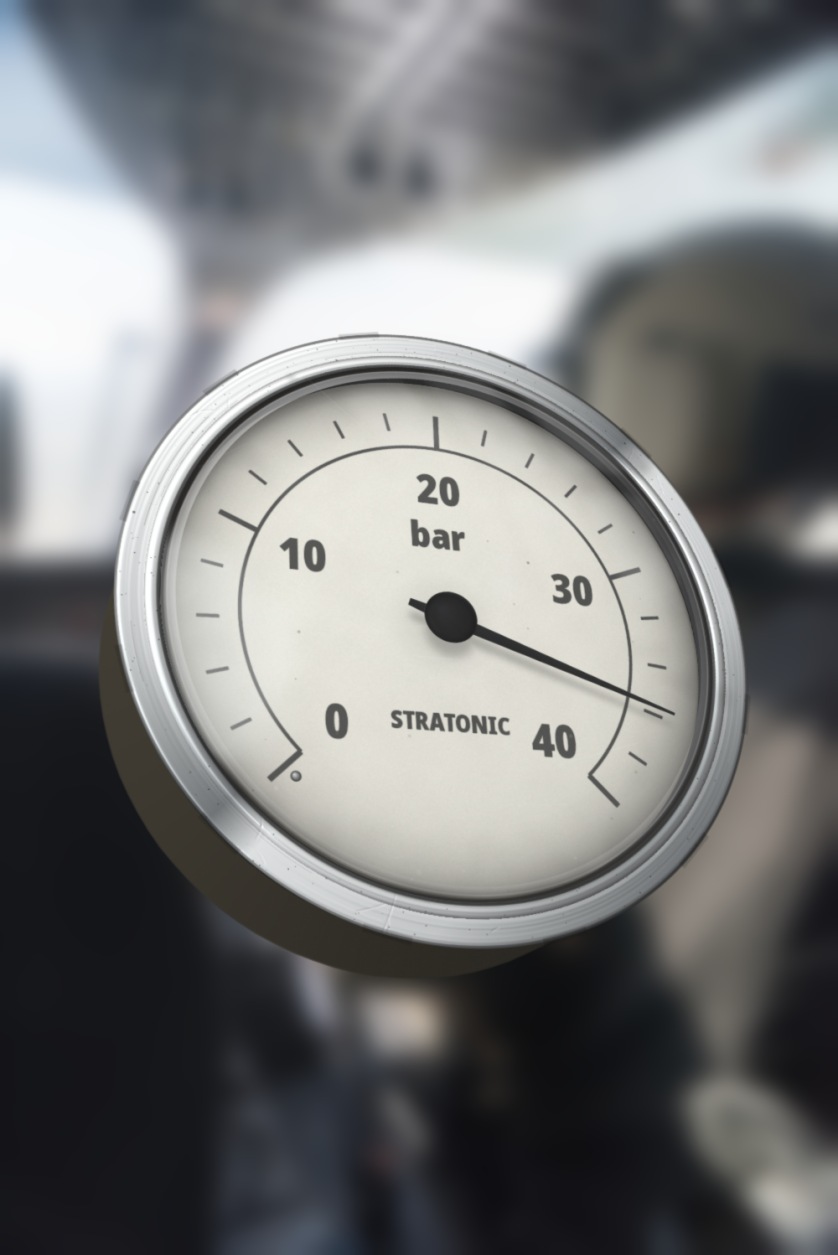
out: 36 bar
